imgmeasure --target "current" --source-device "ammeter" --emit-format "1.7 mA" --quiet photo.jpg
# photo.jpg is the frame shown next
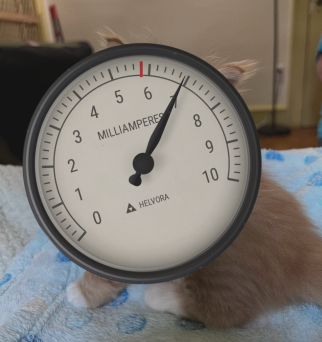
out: 6.9 mA
